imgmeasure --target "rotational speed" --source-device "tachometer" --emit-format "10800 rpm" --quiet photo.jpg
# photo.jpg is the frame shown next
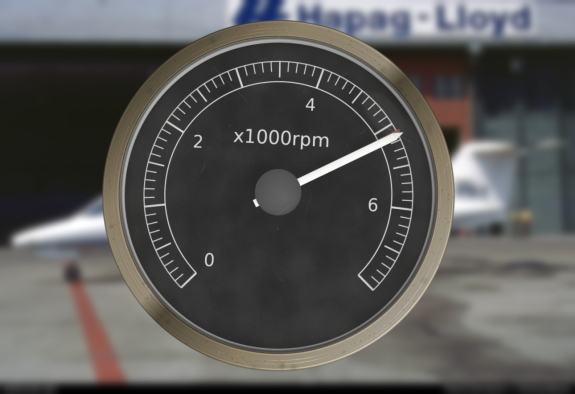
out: 5150 rpm
